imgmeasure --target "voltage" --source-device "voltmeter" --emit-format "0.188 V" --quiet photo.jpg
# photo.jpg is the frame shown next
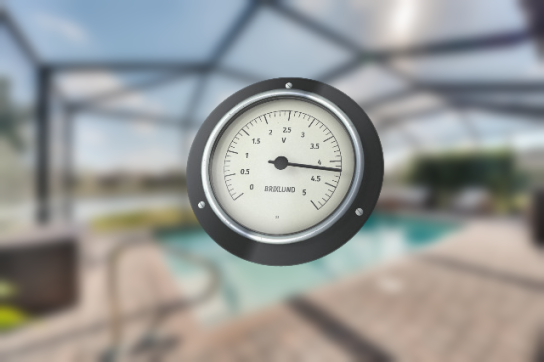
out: 4.2 V
